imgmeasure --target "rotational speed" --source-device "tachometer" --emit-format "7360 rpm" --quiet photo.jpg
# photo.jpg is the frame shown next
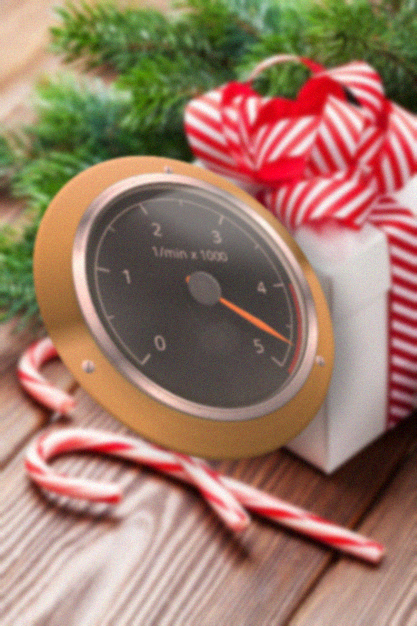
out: 4750 rpm
